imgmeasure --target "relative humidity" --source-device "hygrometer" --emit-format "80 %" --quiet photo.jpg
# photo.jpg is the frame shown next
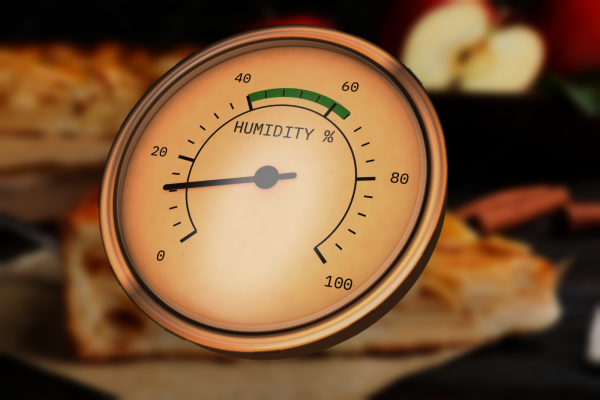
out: 12 %
